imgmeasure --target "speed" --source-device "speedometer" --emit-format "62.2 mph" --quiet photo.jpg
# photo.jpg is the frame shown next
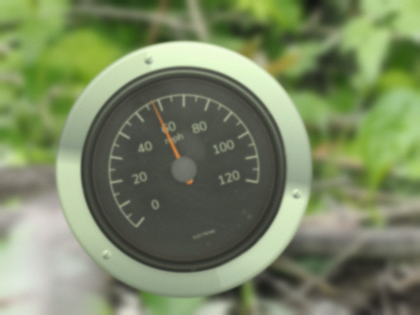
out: 57.5 mph
